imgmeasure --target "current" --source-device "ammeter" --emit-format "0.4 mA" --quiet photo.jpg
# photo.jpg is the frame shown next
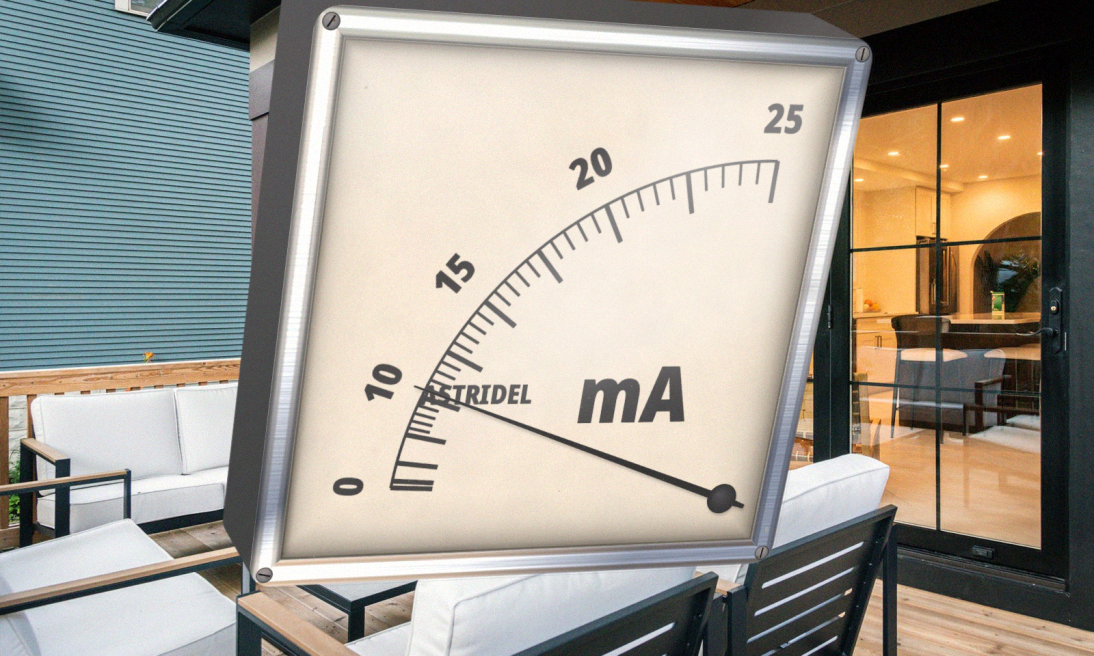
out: 10.5 mA
